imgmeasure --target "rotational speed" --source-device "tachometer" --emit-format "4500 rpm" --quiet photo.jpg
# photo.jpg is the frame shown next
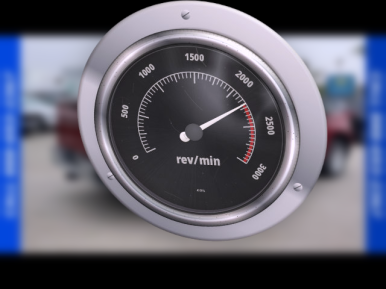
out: 2200 rpm
